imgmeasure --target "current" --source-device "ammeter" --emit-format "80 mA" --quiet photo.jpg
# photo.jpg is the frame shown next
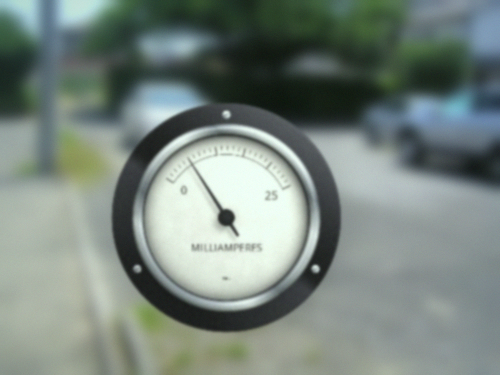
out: 5 mA
